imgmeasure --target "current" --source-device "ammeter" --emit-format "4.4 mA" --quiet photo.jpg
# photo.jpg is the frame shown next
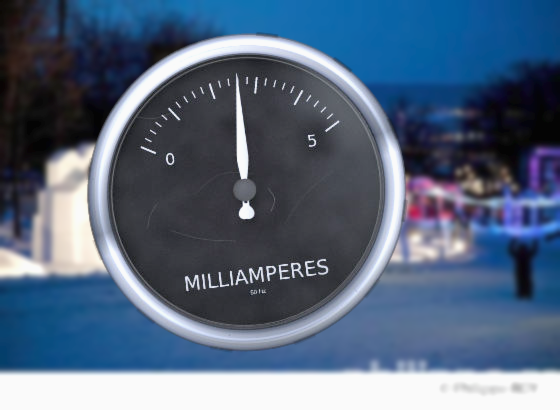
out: 2.6 mA
